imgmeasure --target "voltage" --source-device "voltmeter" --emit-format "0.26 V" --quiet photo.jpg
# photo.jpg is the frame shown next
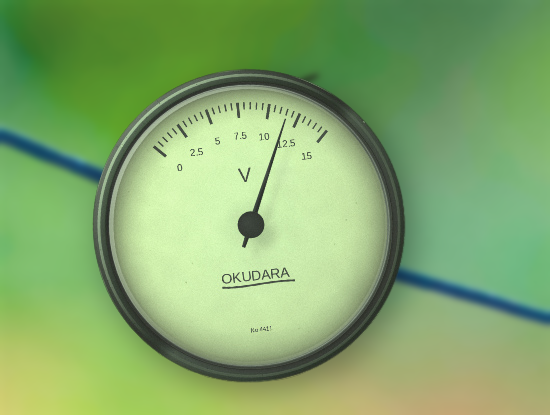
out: 11.5 V
